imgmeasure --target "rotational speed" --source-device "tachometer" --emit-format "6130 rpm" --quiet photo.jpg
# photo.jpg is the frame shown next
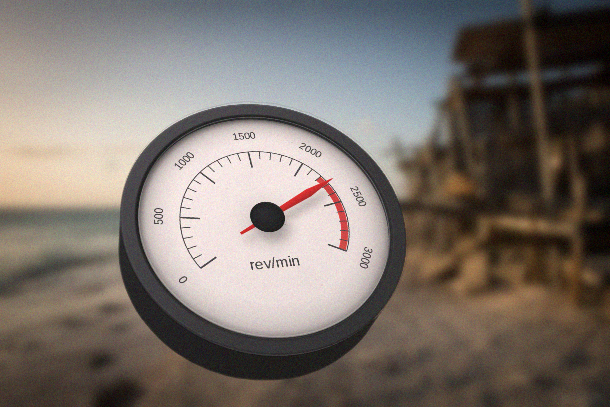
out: 2300 rpm
